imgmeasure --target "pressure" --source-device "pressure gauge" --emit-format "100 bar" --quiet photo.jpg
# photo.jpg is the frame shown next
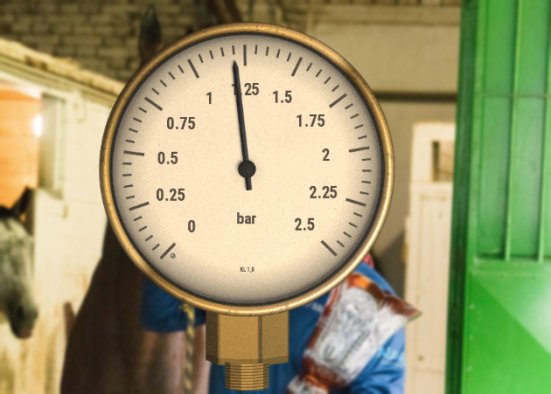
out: 1.2 bar
